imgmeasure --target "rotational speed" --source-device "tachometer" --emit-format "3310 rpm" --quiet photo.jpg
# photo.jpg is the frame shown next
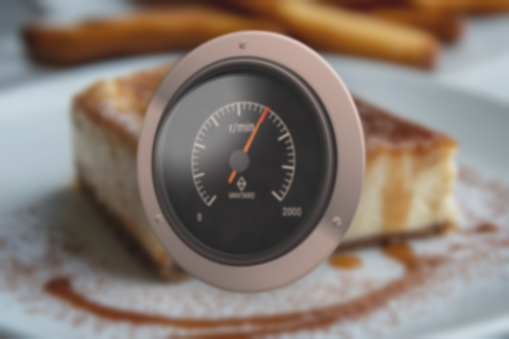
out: 1250 rpm
